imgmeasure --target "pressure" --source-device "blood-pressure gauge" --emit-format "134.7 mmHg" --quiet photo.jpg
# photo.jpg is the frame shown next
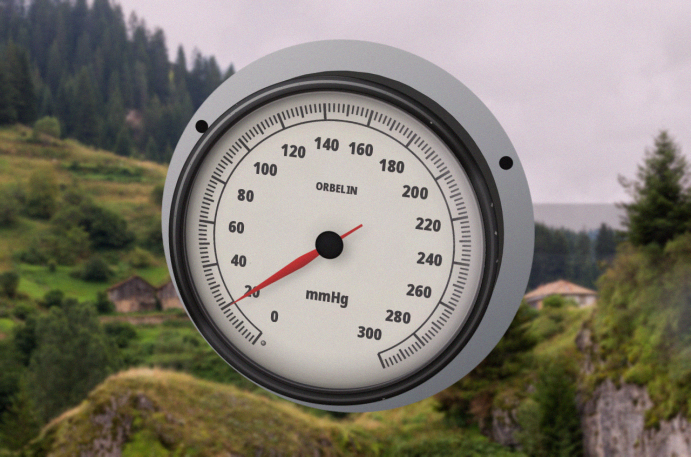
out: 20 mmHg
